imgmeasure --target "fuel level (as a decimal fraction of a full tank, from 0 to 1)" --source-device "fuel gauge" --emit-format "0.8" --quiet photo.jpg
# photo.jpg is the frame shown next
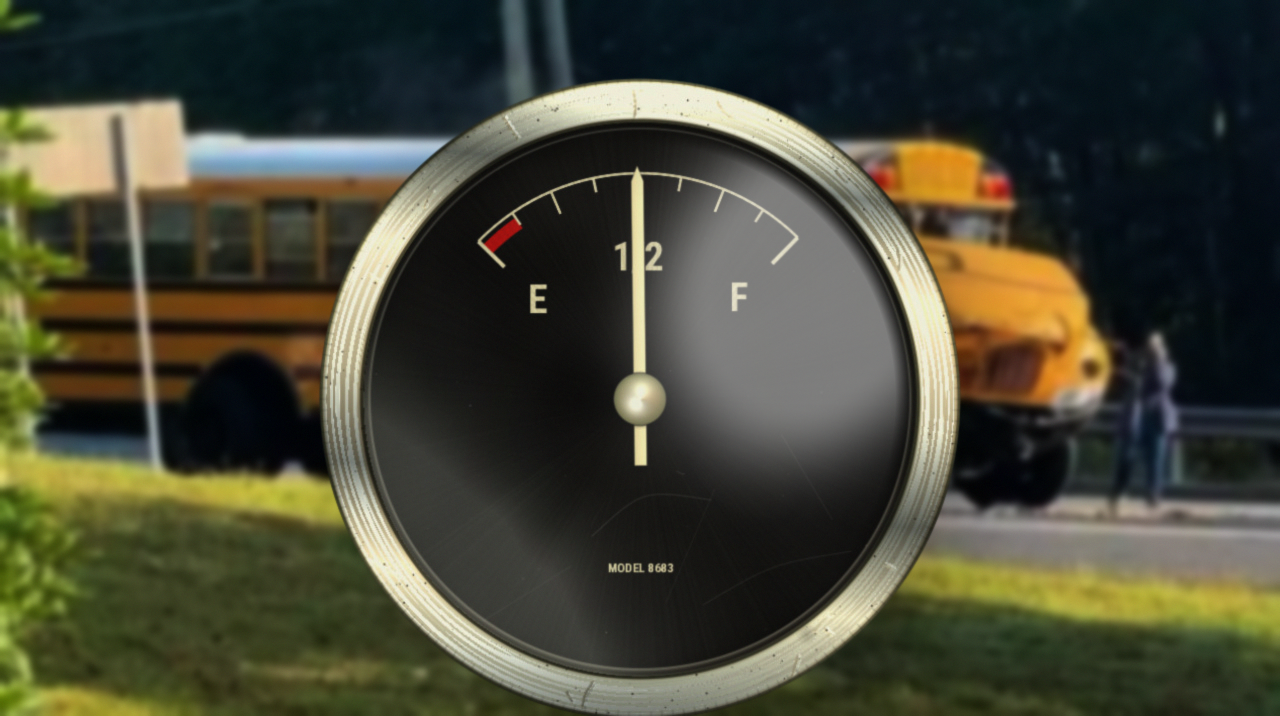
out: 0.5
